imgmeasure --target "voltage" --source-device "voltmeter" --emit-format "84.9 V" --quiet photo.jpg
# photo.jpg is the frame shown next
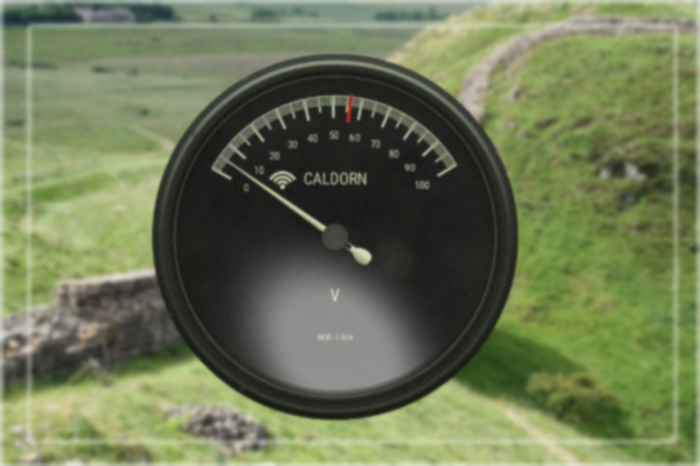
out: 5 V
